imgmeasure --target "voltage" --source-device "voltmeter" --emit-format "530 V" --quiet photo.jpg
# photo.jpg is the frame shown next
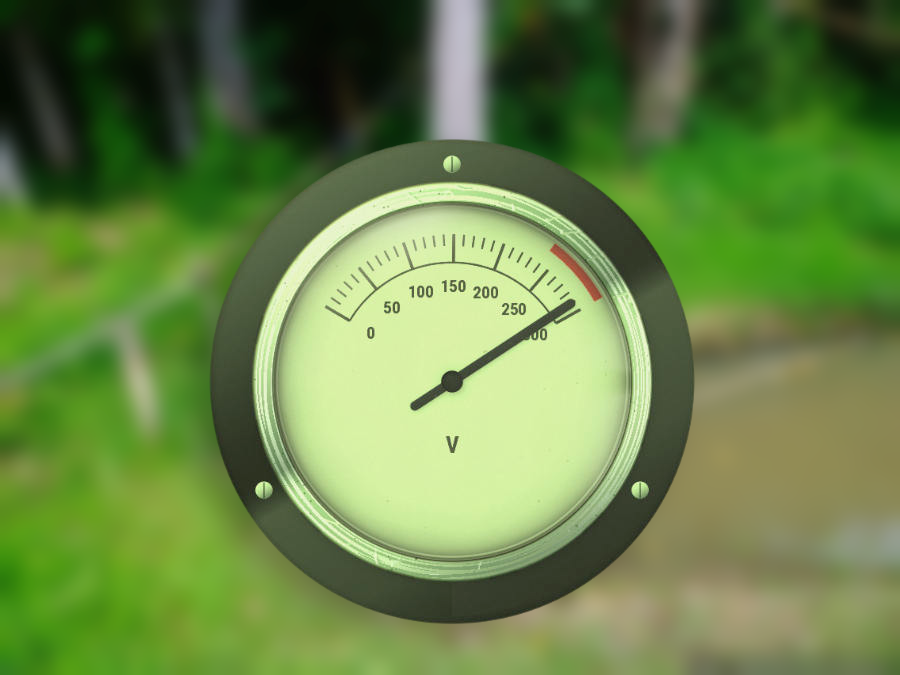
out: 290 V
